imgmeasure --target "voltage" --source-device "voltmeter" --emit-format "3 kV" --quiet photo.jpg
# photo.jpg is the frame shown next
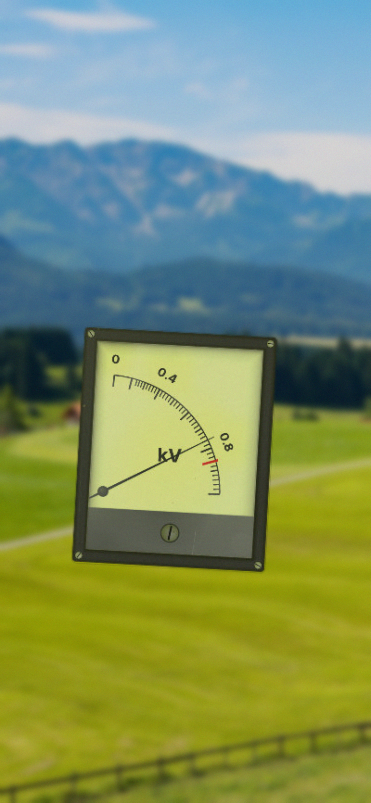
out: 0.76 kV
